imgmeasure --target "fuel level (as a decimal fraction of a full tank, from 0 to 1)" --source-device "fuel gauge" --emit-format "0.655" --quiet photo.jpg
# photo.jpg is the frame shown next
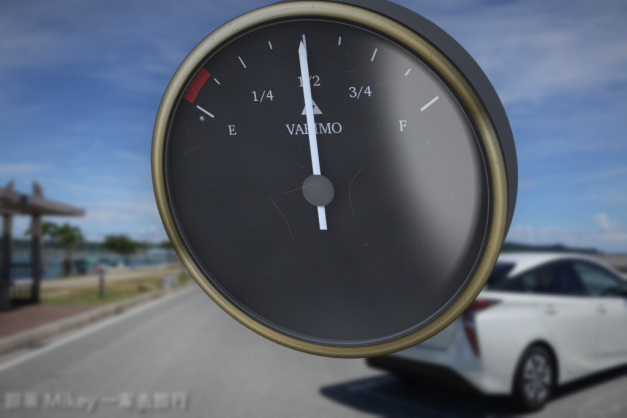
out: 0.5
